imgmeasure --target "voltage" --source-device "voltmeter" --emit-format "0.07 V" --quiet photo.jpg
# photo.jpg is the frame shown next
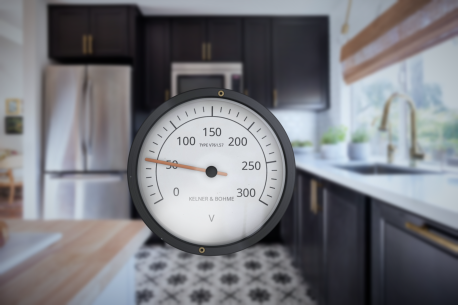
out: 50 V
